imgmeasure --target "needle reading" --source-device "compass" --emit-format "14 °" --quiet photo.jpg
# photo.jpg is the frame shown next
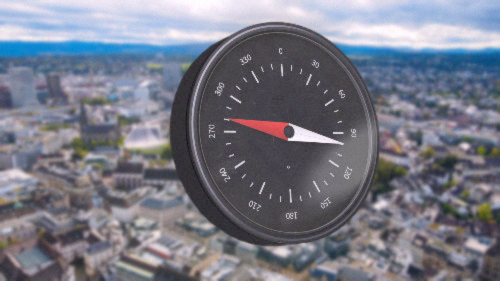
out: 280 °
